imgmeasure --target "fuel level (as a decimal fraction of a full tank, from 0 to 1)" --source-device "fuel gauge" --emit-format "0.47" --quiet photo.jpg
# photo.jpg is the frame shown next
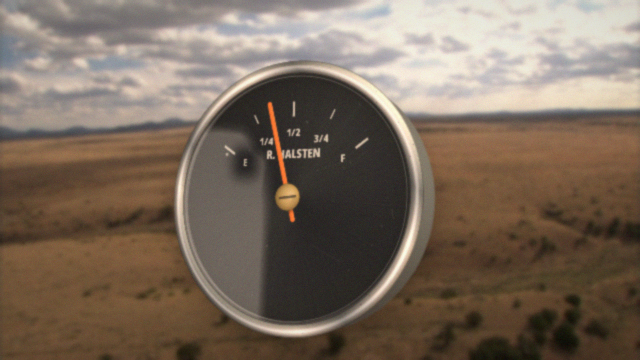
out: 0.375
